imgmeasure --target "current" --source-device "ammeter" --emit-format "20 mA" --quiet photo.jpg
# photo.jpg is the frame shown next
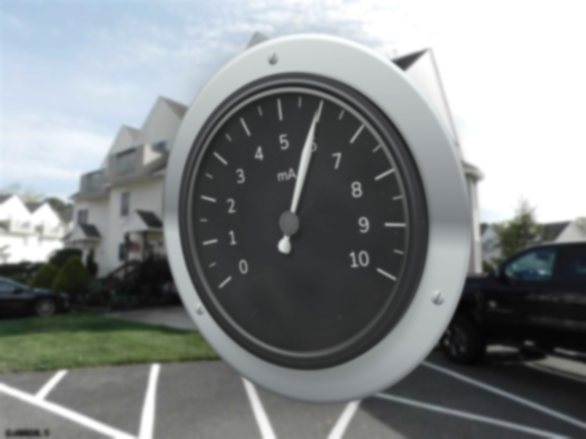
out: 6 mA
